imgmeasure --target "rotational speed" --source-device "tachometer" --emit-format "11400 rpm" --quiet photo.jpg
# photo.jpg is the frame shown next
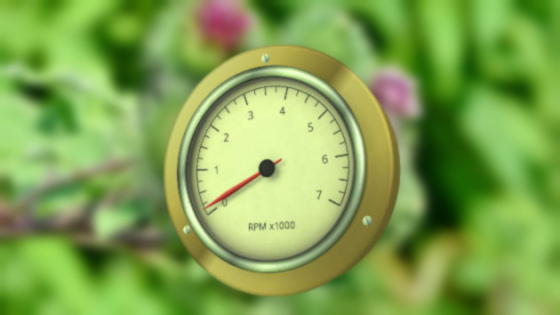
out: 125 rpm
